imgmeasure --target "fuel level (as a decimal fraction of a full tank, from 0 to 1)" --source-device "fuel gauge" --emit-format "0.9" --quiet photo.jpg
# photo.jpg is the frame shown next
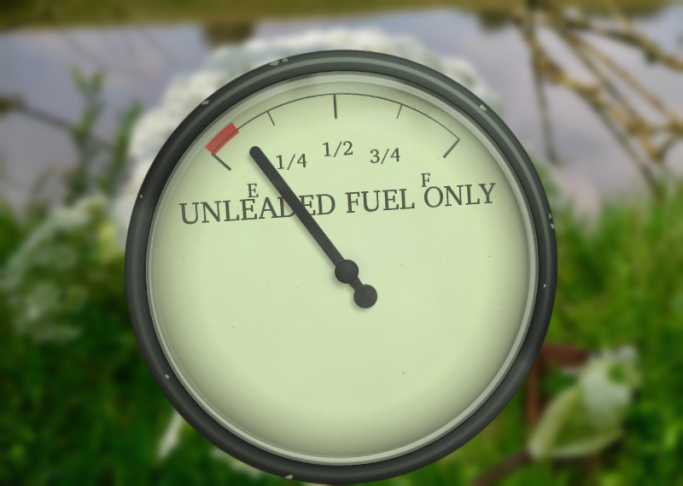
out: 0.125
